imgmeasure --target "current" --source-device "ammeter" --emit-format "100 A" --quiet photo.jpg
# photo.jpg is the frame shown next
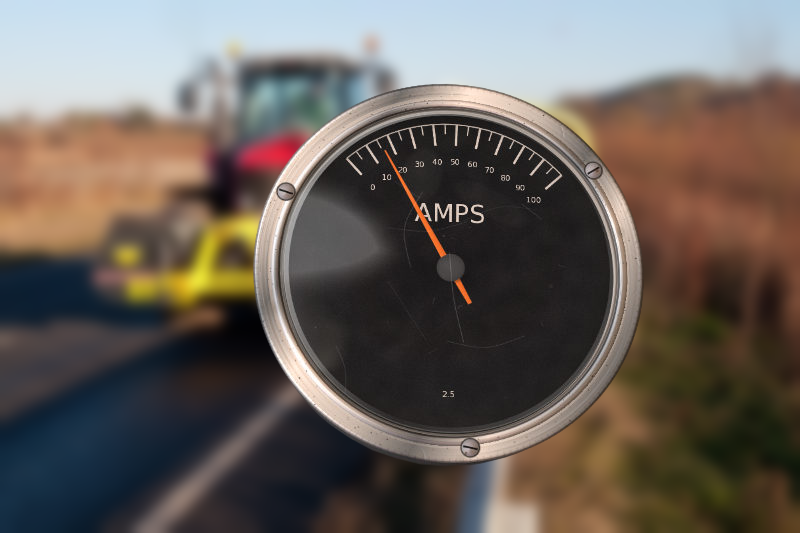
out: 15 A
